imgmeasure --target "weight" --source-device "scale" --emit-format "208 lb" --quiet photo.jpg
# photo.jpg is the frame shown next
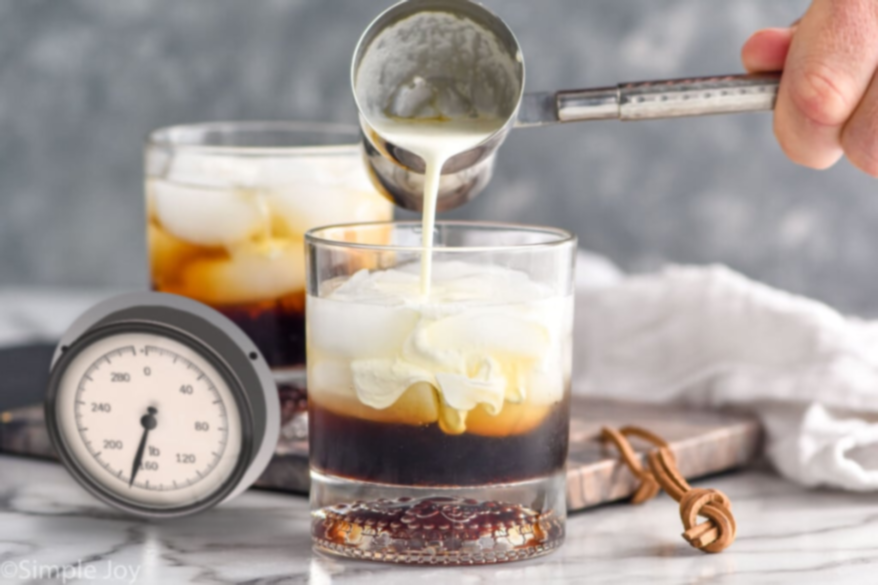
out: 170 lb
